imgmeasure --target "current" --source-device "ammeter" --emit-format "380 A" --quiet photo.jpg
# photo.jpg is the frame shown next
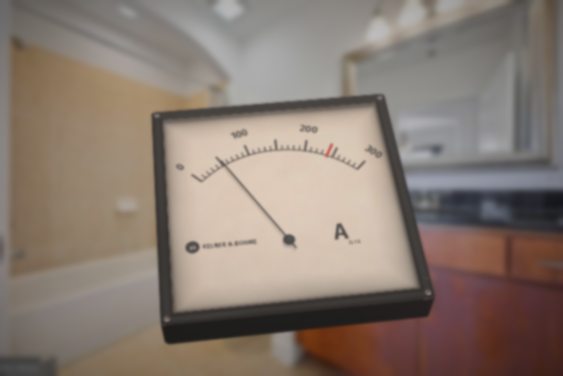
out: 50 A
